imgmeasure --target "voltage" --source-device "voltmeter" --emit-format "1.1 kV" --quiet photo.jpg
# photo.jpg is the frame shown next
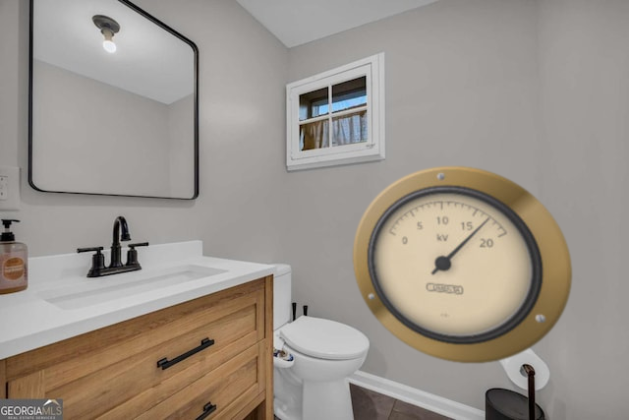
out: 17 kV
